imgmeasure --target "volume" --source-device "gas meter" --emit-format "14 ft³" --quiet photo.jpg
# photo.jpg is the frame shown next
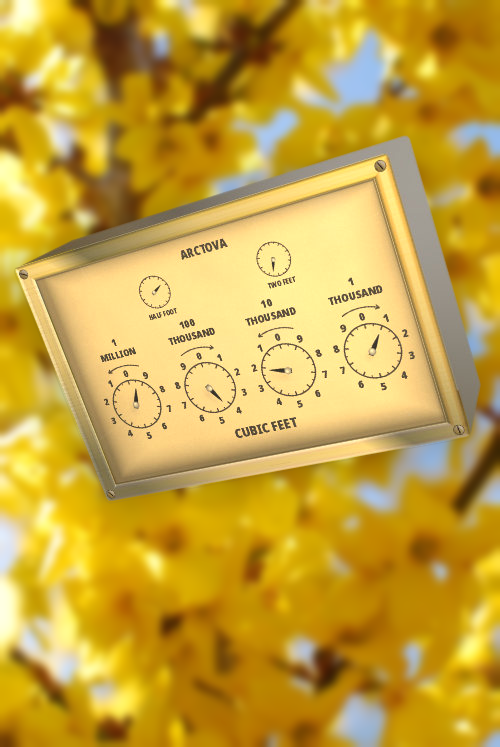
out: 942100 ft³
